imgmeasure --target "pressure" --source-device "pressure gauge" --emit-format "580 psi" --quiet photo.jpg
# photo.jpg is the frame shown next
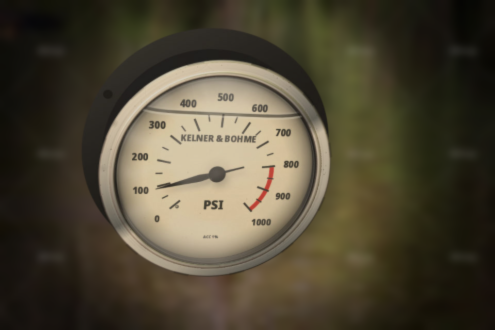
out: 100 psi
